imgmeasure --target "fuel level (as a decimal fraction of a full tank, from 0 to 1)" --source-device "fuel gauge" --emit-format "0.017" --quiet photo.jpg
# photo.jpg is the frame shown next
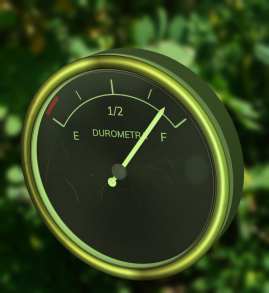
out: 0.875
